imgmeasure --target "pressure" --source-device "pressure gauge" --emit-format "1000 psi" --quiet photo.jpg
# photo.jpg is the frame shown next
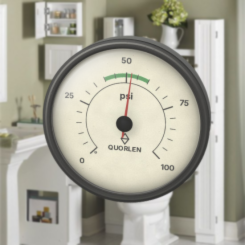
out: 52.5 psi
